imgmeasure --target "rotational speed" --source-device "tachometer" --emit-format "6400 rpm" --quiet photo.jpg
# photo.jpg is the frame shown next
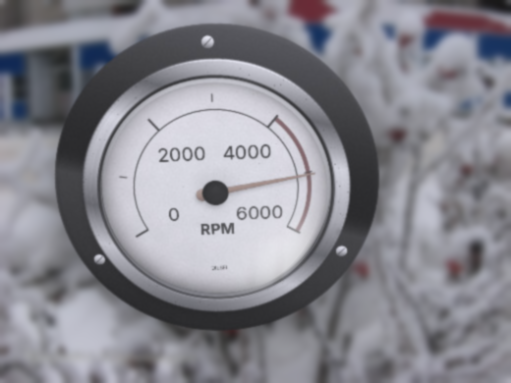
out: 5000 rpm
